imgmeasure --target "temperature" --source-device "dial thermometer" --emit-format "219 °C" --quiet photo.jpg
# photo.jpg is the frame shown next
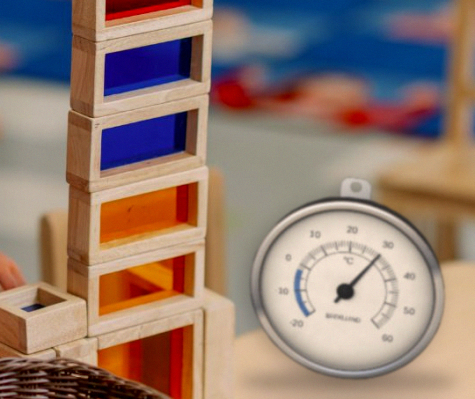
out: 30 °C
